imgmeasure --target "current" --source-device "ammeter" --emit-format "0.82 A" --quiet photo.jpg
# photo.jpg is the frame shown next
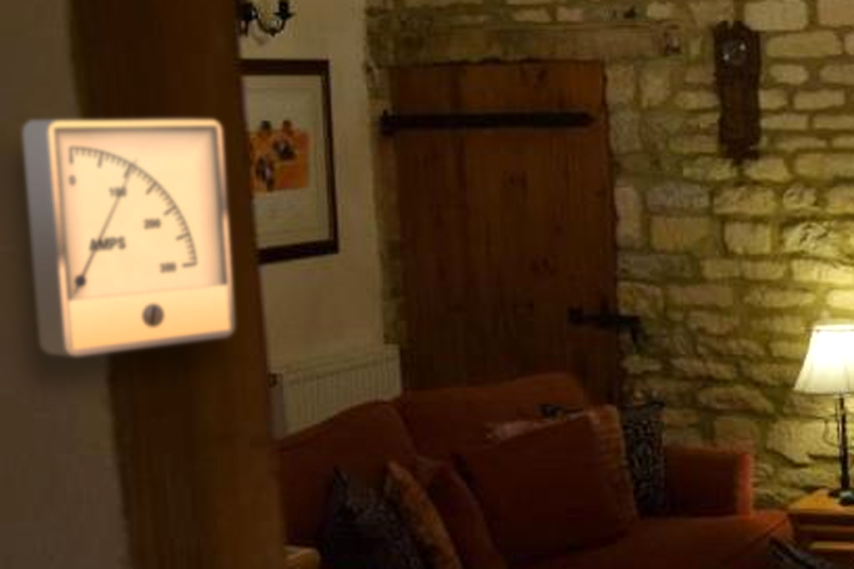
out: 100 A
